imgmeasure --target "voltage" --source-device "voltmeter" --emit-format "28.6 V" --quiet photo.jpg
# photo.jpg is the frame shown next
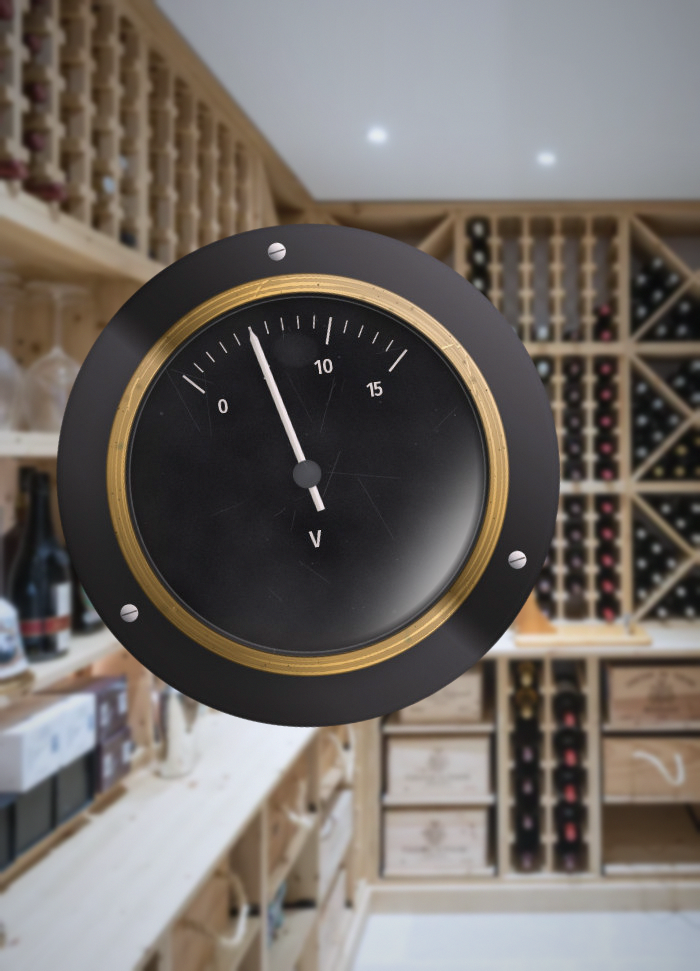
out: 5 V
